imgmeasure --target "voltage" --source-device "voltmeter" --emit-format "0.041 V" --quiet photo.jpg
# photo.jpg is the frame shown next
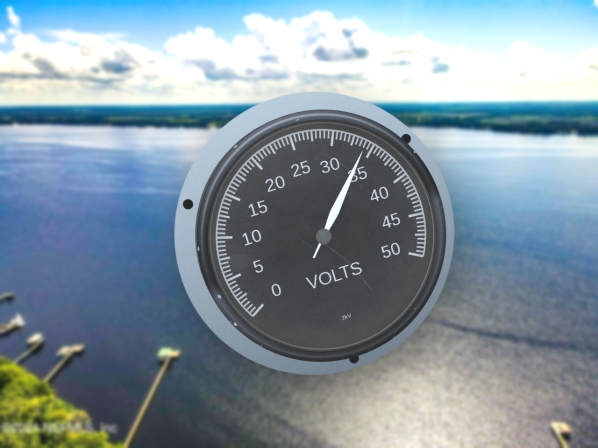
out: 34 V
